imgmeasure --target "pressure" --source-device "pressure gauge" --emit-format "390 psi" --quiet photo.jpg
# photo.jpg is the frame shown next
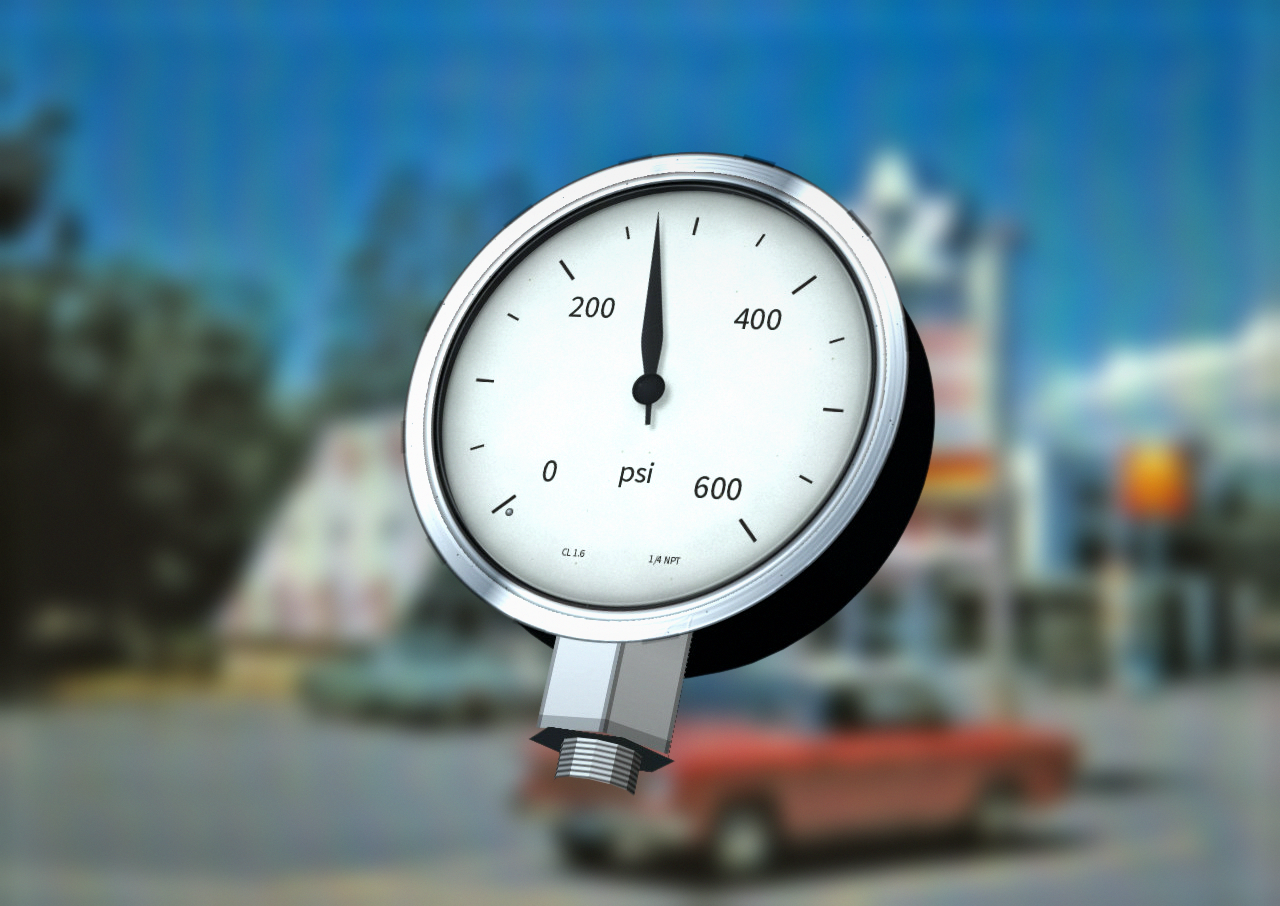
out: 275 psi
